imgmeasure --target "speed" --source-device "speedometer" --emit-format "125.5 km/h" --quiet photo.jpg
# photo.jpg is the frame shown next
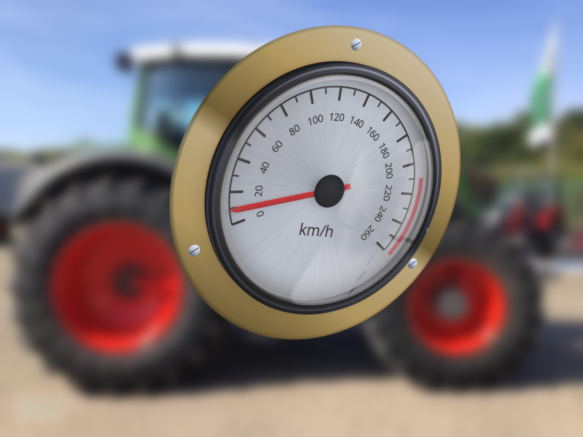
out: 10 km/h
